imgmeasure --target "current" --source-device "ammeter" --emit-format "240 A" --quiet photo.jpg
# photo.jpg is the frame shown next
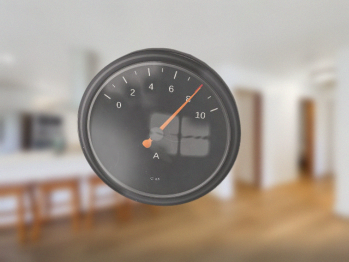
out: 8 A
